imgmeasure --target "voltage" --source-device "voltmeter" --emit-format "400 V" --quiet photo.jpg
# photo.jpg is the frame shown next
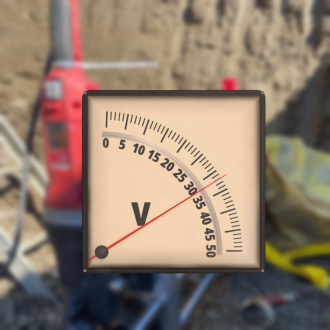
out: 32 V
